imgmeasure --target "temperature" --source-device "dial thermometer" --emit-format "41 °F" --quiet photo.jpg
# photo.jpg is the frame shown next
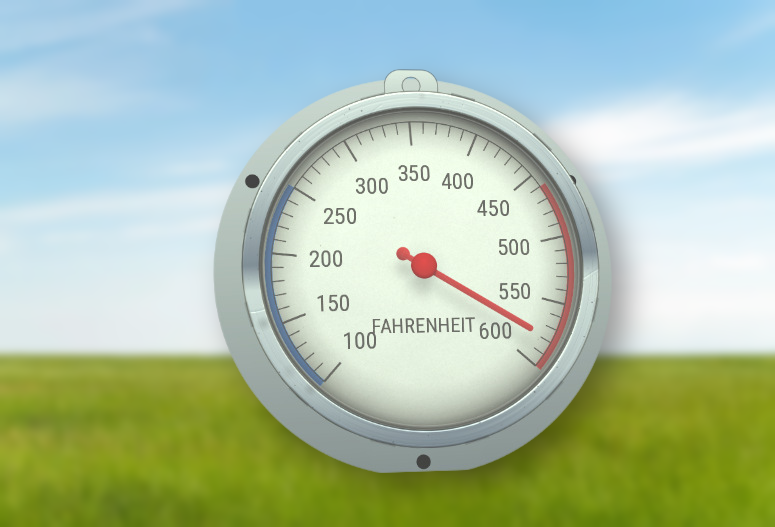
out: 580 °F
